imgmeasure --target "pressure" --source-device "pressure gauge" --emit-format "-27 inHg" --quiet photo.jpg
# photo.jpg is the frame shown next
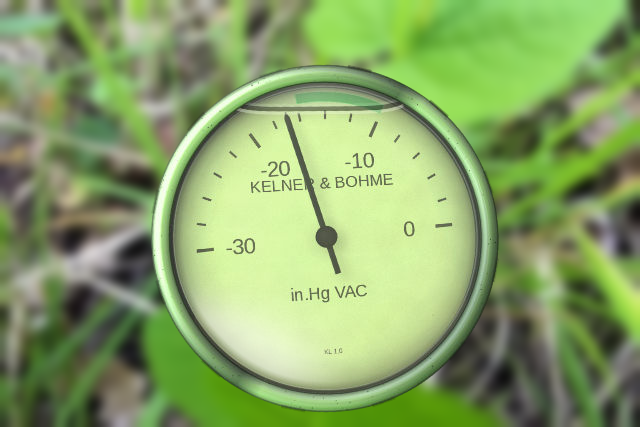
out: -17 inHg
